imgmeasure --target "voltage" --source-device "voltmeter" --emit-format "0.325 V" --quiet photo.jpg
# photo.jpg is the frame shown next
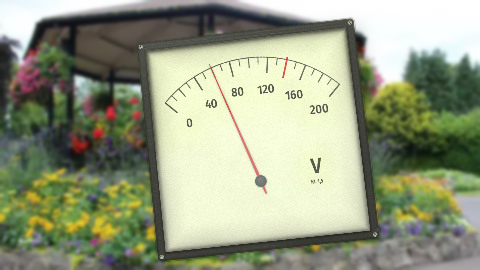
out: 60 V
